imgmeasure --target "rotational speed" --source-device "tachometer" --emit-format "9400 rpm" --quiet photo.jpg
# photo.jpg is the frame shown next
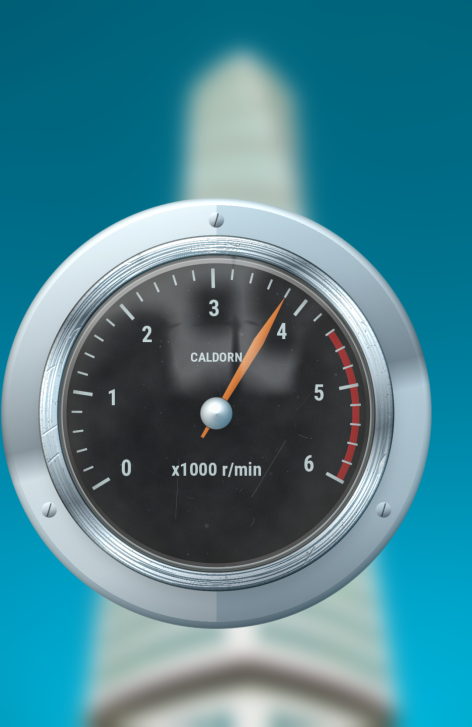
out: 3800 rpm
